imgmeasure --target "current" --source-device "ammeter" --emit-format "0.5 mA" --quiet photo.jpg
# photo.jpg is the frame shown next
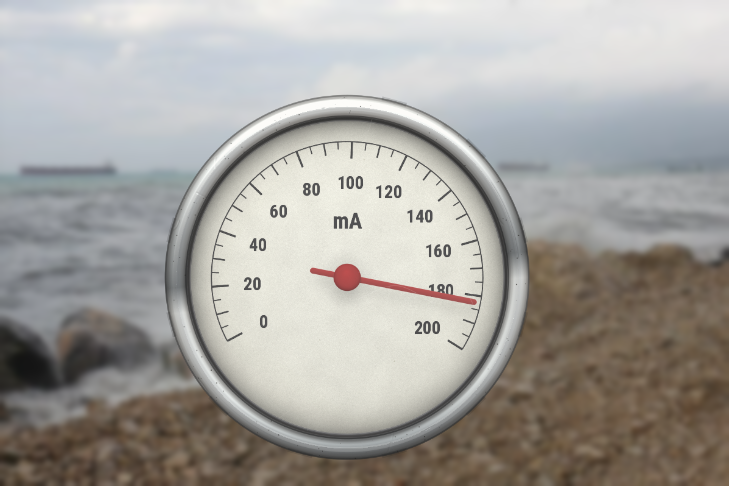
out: 182.5 mA
